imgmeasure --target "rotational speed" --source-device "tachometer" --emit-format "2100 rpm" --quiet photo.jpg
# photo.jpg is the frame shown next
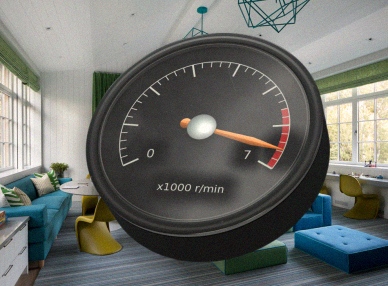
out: 6600 rpm
